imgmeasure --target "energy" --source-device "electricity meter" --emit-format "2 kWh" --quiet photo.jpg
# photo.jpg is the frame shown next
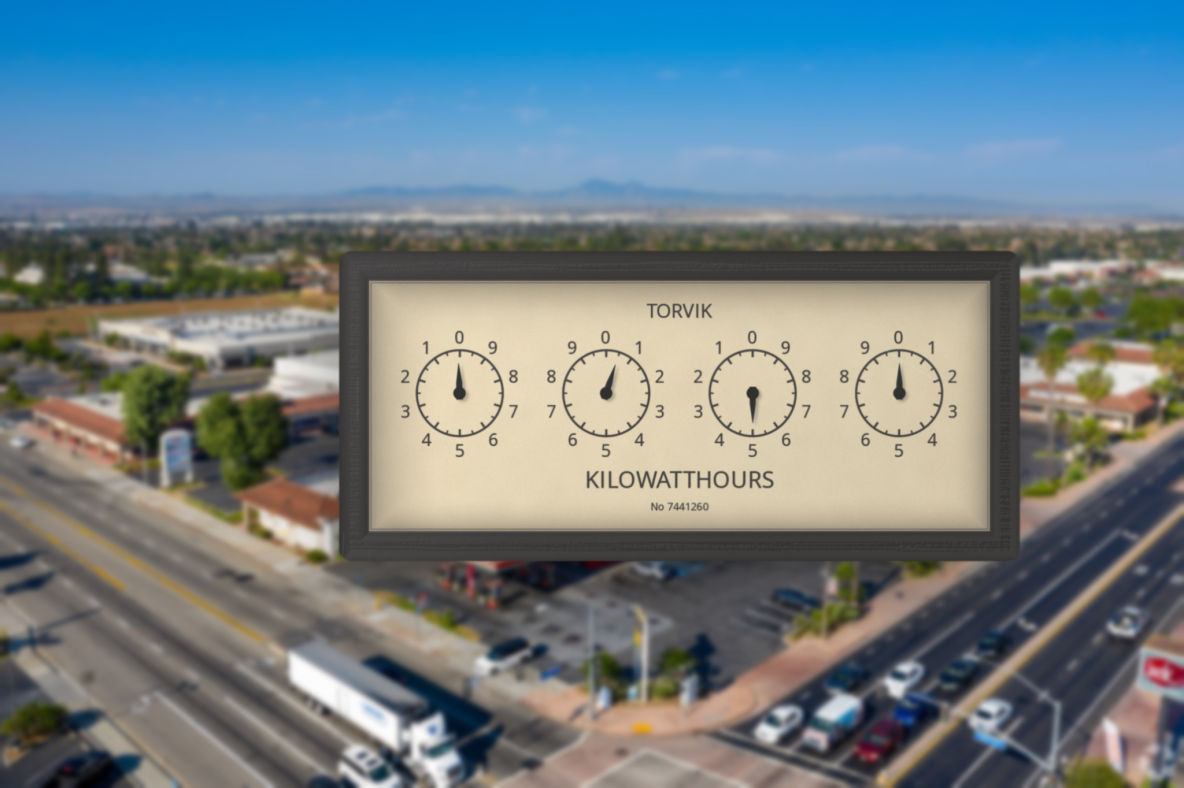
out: 50 kWh
